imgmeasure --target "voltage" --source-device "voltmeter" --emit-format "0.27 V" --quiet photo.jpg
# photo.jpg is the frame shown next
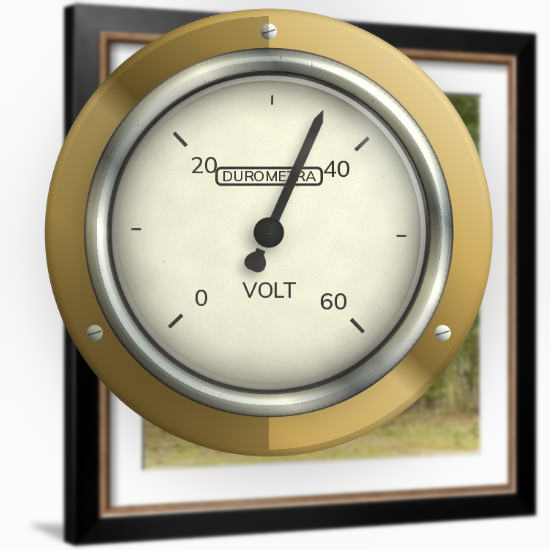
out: 35 V
